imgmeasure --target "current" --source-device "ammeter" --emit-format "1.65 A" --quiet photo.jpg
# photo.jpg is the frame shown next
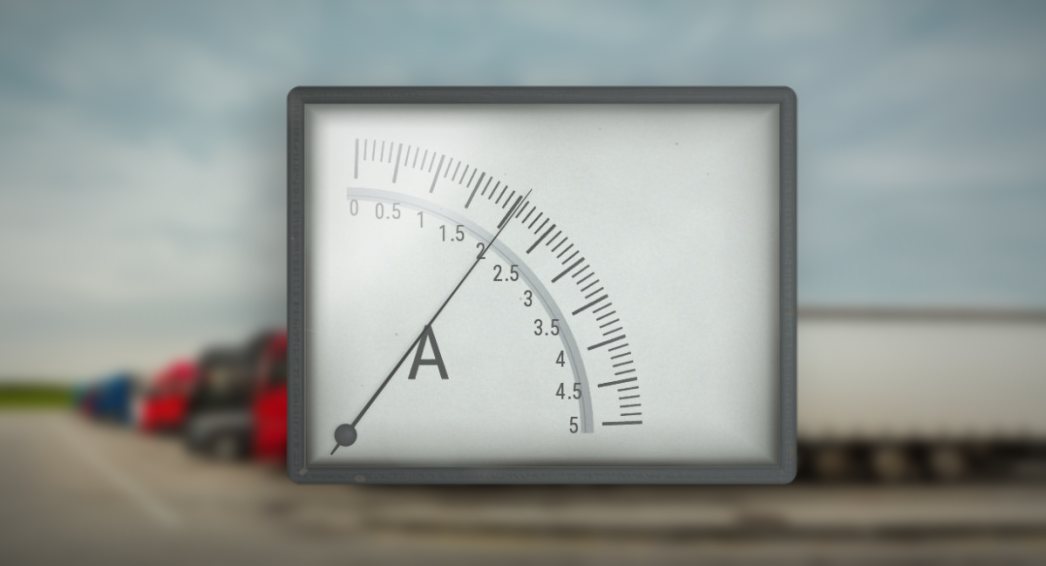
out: 2.05 A
